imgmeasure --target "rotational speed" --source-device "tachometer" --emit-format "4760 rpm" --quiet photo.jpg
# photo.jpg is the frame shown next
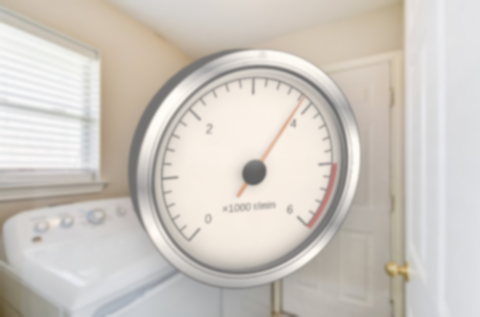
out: 3800 rpm
